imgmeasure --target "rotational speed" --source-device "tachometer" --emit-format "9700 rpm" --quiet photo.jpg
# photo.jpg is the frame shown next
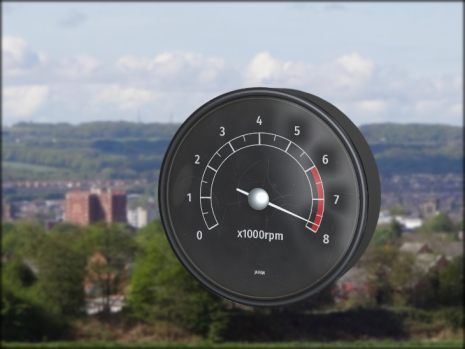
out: 7750 rpm
